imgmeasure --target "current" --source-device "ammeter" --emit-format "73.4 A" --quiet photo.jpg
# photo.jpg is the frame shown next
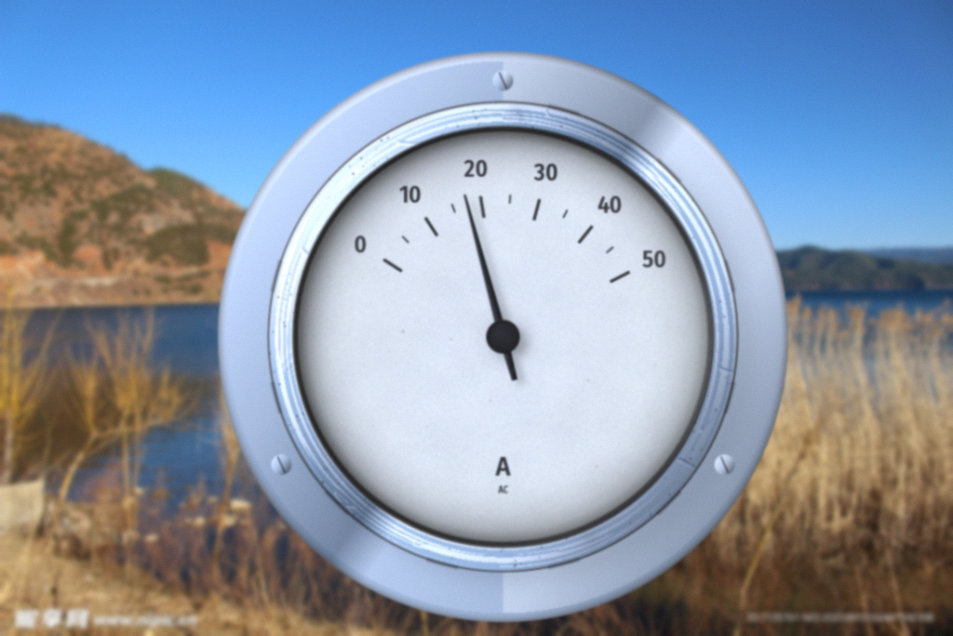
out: 17.5 A
